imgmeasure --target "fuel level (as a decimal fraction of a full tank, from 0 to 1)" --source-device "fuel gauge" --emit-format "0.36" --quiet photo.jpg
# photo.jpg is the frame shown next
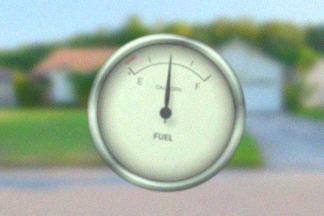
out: 0.5
